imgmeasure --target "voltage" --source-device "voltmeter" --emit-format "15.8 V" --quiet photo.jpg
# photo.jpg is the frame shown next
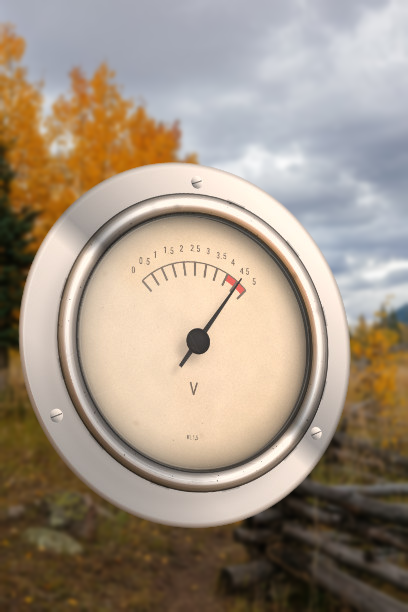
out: 4.5 V
